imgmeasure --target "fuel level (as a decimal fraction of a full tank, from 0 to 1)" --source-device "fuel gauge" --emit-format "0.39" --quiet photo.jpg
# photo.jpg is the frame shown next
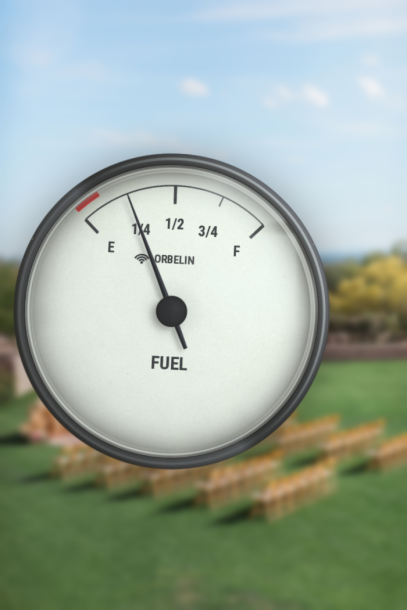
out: 0.25
